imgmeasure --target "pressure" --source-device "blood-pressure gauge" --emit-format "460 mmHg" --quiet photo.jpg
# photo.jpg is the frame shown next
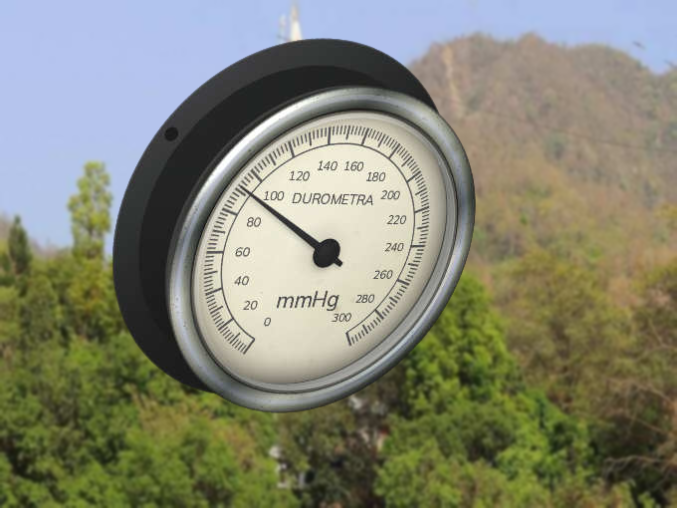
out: 92 mmHg
